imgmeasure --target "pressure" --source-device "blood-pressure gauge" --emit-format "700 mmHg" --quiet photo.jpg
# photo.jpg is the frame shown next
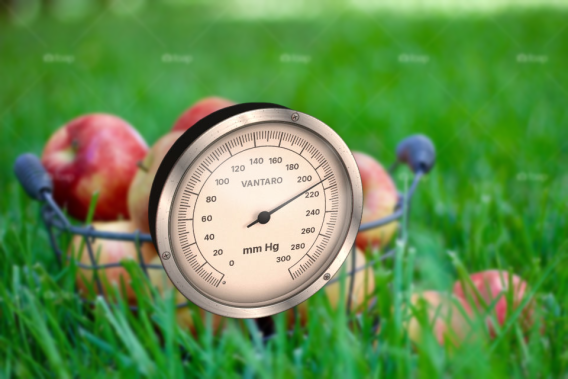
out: 210 mmHg
